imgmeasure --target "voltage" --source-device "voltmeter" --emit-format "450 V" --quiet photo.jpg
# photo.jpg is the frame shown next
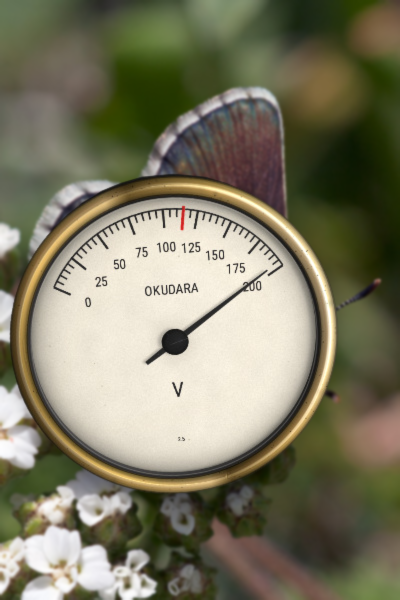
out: 195 V
